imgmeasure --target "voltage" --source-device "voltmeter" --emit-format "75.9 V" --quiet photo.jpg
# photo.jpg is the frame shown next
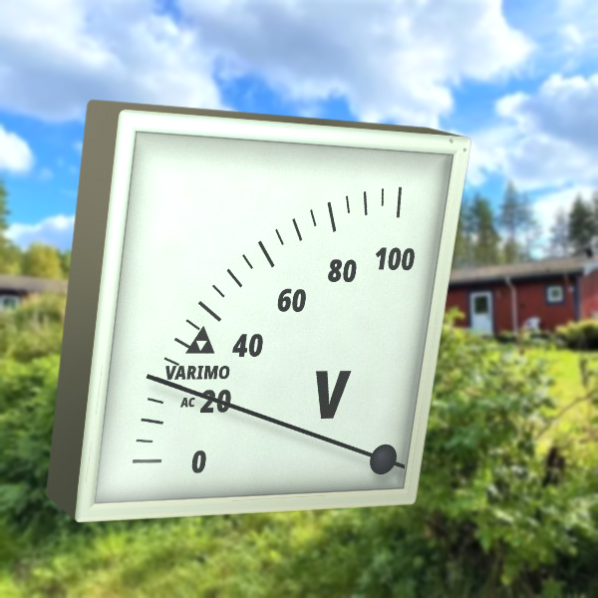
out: 20 V
